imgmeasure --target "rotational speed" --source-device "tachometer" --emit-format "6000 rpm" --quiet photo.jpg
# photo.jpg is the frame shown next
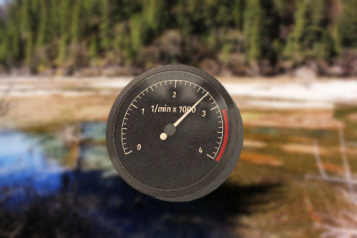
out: 2700 rpm
